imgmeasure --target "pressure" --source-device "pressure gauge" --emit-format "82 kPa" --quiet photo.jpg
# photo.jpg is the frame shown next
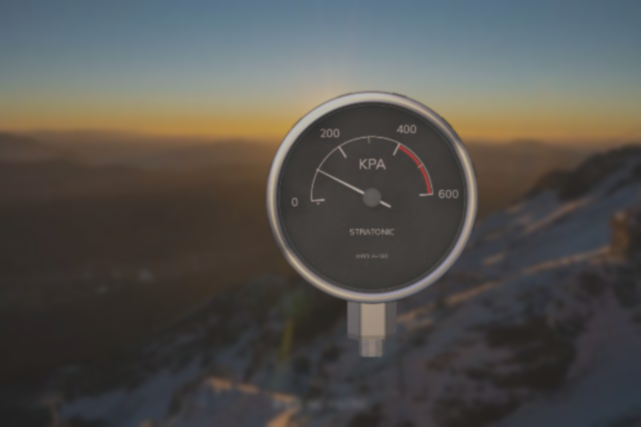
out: 100 kPa
